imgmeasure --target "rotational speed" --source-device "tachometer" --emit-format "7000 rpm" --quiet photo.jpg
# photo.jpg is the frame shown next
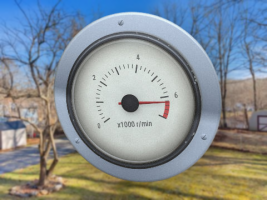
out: 6200 rpm
